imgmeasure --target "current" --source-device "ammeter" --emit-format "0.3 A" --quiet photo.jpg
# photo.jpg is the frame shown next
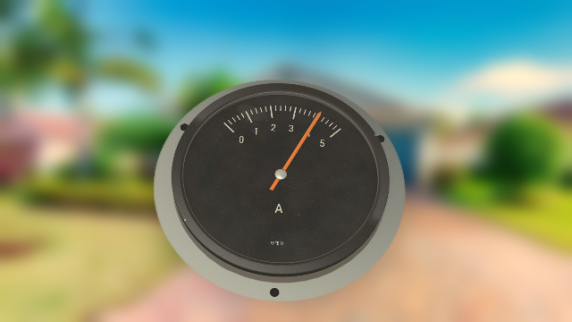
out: 4 A
